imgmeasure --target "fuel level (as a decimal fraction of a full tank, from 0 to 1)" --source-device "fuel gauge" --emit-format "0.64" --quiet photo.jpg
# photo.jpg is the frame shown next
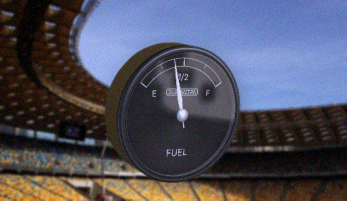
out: 0.375
